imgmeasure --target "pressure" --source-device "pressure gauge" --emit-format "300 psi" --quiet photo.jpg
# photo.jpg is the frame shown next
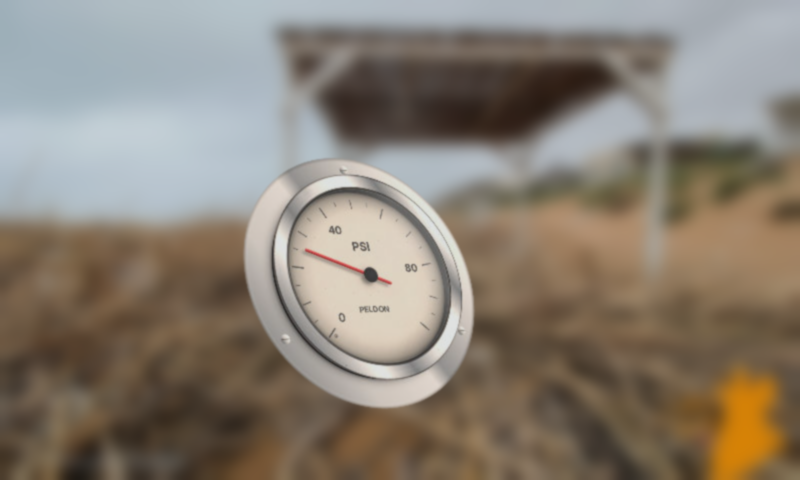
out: 25 psi
